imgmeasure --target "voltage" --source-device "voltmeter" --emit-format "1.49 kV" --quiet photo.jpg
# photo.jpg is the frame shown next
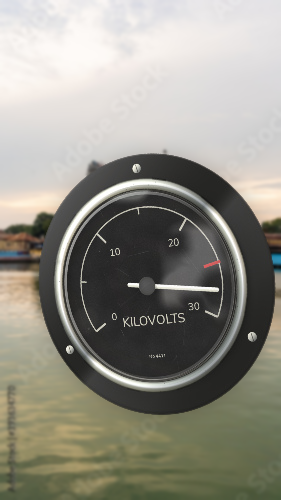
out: 27.5 kV
